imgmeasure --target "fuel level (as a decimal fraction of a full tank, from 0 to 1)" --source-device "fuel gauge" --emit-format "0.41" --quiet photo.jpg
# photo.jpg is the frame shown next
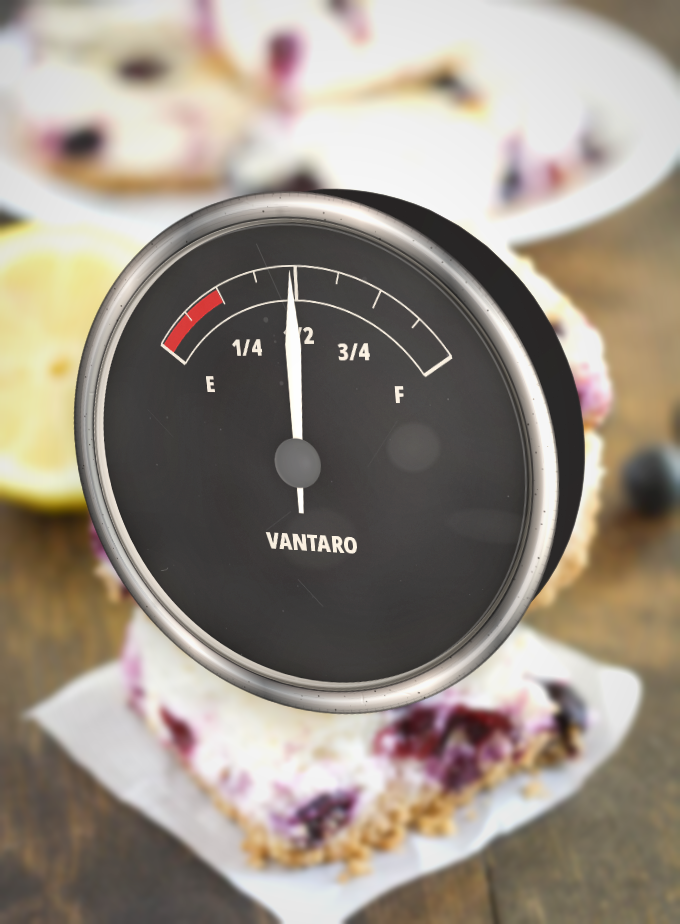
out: 0.5
